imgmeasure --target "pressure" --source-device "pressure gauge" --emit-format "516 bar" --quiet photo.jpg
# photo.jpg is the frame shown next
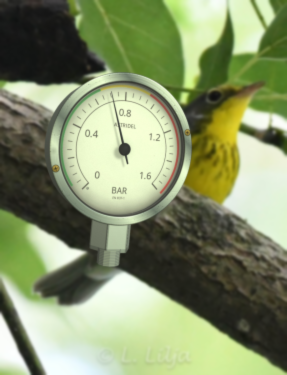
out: 0.7 bar
